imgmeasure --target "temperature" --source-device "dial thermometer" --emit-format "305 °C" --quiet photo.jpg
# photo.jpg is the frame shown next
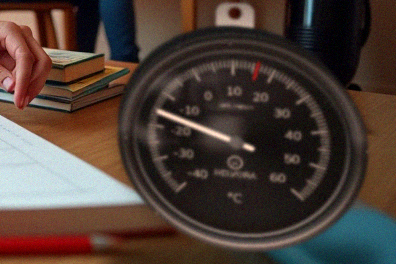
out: -15 °C
